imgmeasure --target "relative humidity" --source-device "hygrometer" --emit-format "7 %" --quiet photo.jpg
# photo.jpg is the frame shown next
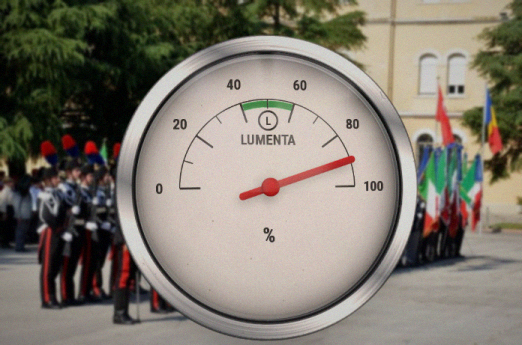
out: 90 %
